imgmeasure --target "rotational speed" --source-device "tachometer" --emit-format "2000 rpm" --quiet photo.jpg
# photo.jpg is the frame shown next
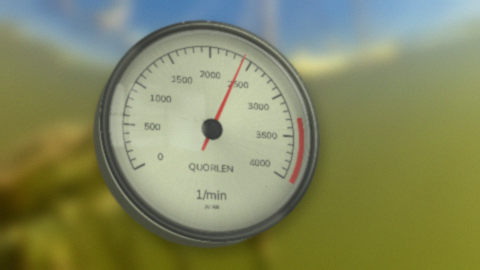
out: 2400 rpm
